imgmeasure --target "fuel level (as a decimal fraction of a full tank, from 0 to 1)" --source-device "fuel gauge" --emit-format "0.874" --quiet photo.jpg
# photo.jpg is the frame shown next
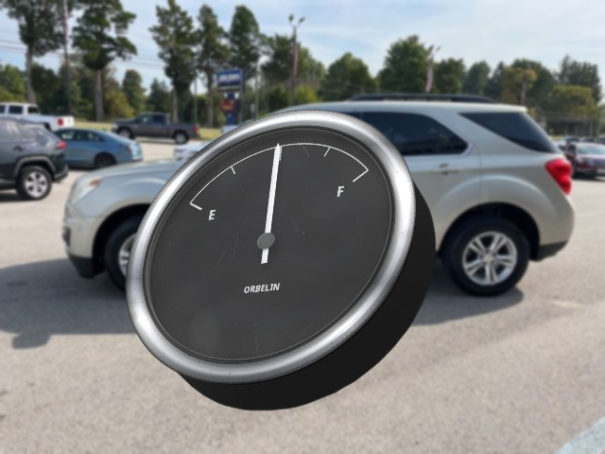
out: 0.5
